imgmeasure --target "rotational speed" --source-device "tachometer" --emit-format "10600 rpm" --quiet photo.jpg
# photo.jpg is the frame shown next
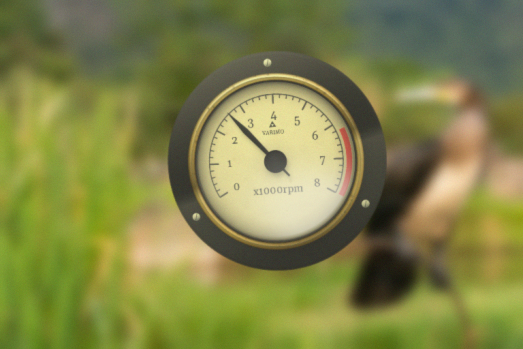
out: 2600 rpm
